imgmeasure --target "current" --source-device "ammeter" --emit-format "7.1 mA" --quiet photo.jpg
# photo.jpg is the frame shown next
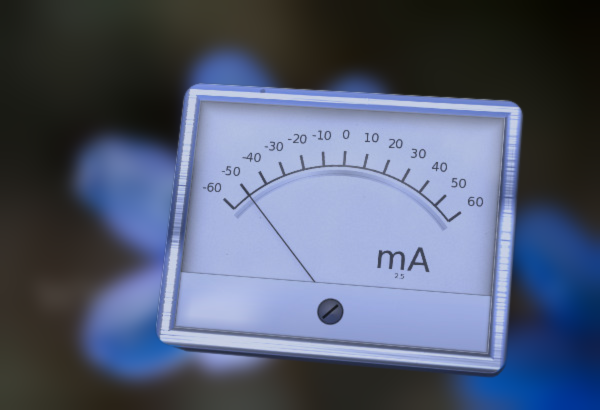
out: -50 mA
